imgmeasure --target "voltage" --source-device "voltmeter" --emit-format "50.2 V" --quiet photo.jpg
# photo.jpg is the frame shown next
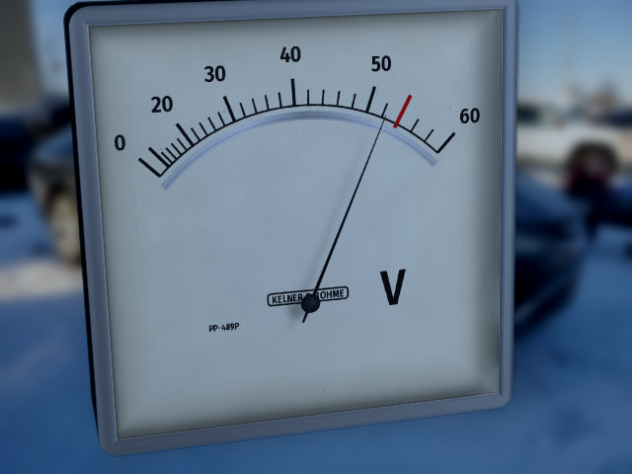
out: 52 V
